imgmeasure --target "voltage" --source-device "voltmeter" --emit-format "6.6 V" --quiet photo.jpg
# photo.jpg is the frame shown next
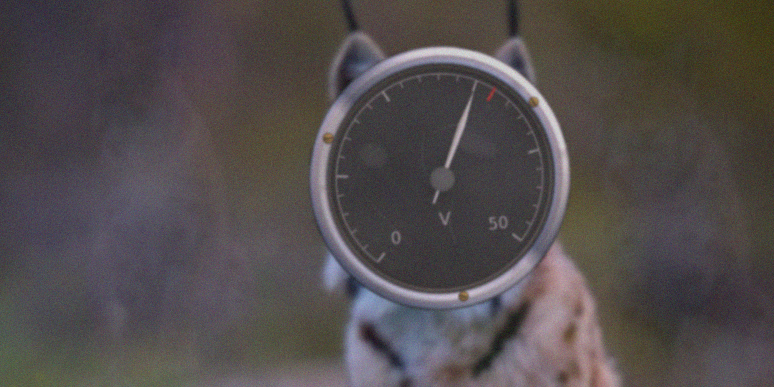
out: 30 V
